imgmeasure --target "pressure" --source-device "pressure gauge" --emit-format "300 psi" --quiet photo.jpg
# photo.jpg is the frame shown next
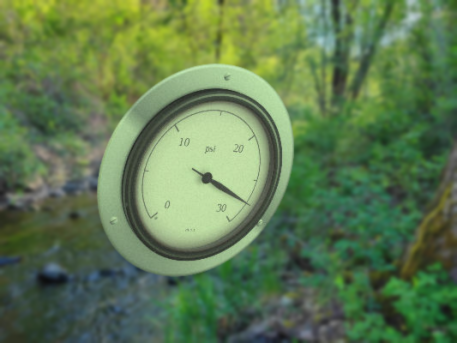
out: 27.5 psi
